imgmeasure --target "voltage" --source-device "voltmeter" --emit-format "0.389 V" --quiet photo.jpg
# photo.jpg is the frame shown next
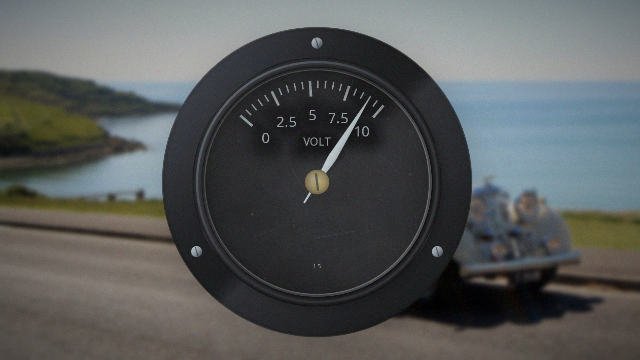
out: 9 V
